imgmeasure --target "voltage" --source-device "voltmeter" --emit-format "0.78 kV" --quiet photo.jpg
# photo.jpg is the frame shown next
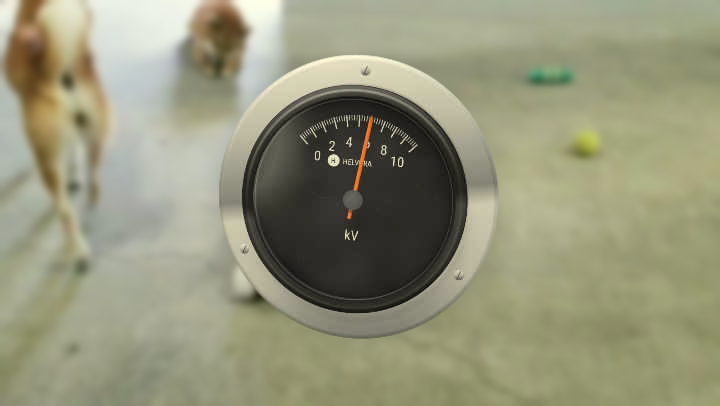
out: 6 kV
